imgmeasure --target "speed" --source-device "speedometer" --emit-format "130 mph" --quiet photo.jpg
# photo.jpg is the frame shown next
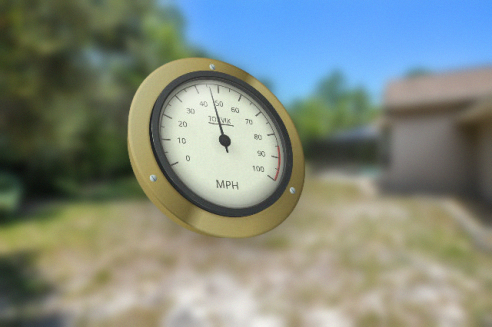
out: 45 mph
